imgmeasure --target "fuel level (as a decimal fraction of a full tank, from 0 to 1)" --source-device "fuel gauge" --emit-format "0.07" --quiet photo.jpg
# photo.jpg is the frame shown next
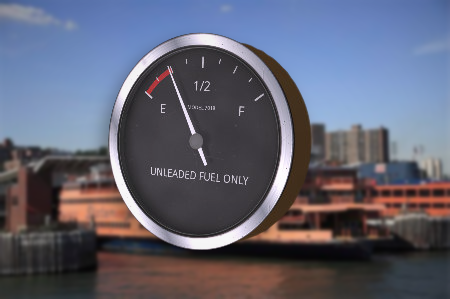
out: 0.25
